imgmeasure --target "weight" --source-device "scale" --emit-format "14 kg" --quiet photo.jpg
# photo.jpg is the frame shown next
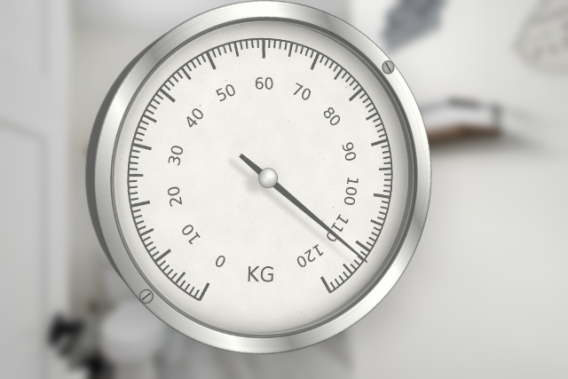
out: 112 kg
